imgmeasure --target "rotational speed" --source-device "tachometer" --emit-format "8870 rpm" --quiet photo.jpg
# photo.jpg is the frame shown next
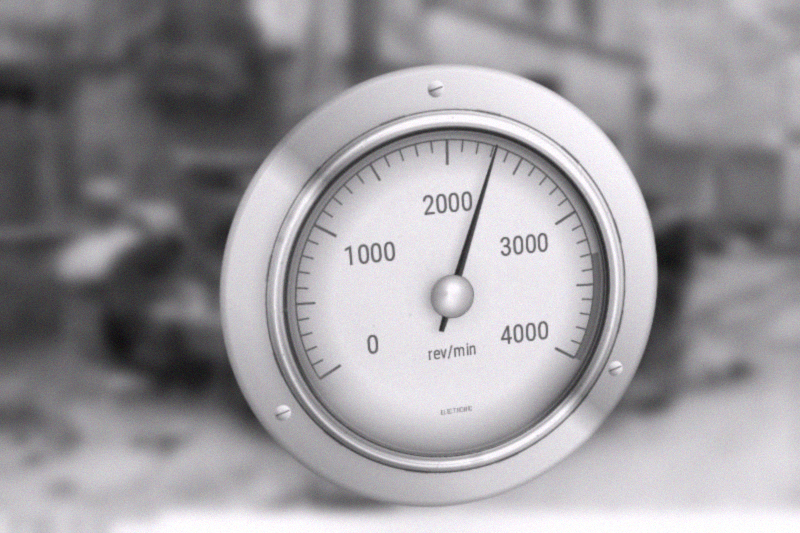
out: 2300 rpm
